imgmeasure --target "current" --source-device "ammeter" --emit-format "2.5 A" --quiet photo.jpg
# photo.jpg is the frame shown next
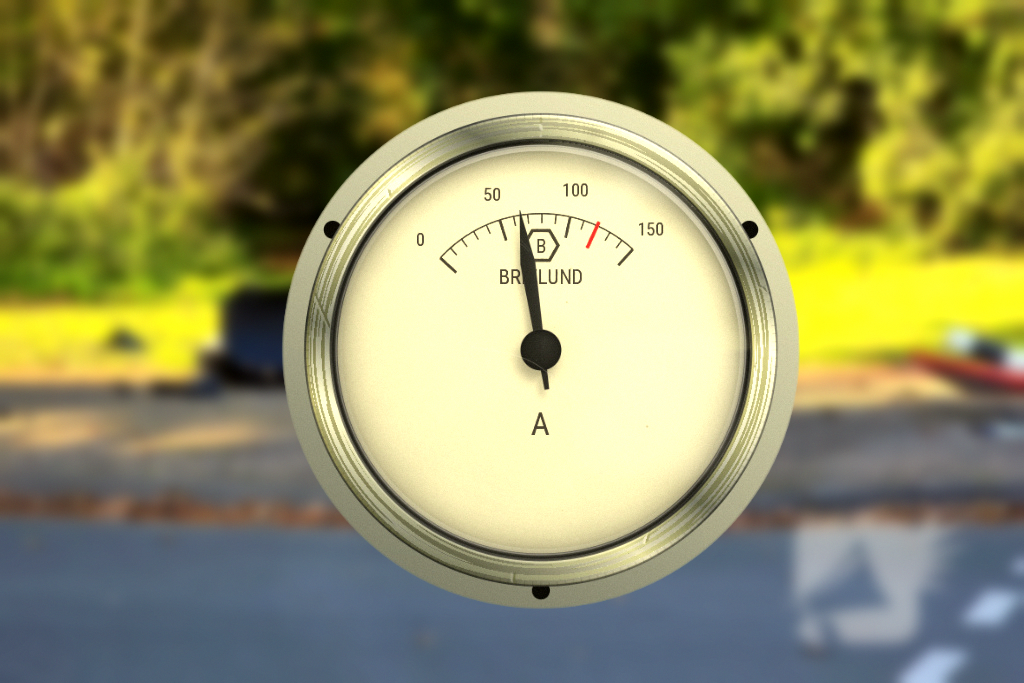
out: 65 A
